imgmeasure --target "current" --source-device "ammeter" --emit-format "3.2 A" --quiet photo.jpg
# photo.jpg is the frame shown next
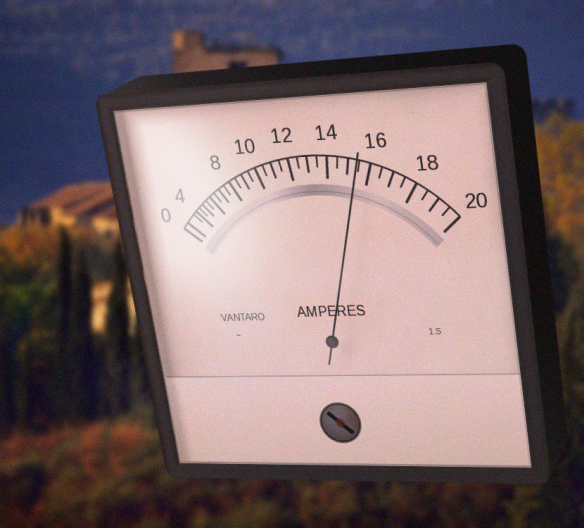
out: 15.5 A
